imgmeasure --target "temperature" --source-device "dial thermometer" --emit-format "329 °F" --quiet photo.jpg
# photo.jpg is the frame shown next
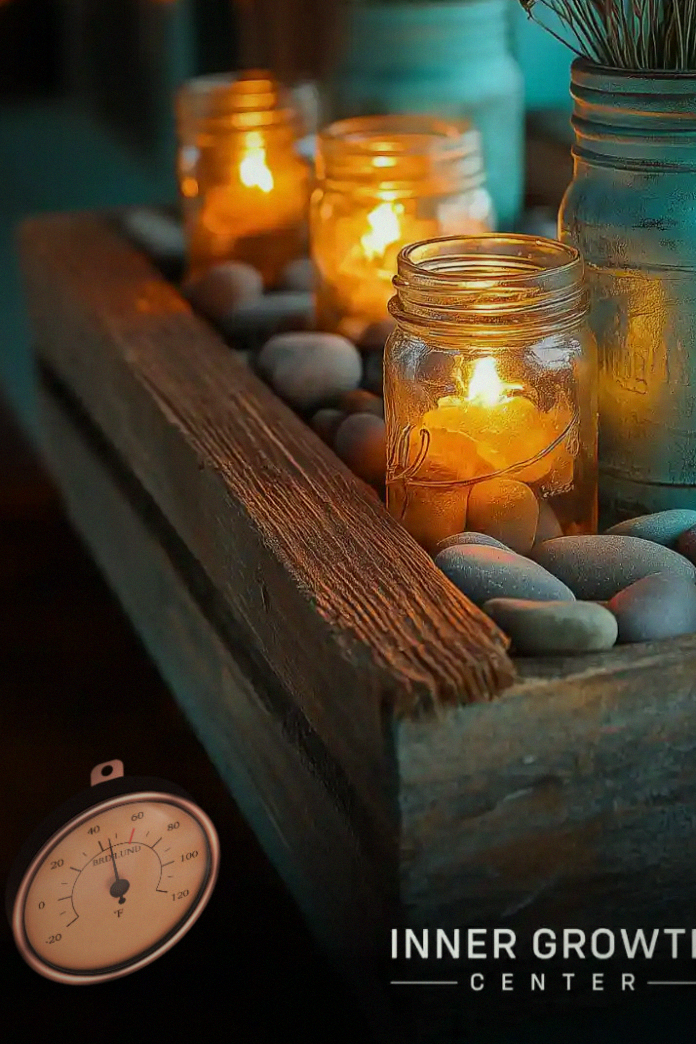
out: 45 °F
